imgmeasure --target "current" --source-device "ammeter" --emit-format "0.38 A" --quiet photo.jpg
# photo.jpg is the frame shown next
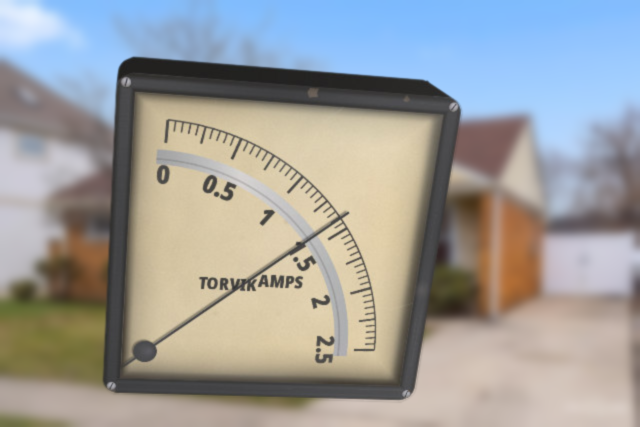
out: 1.4 A
